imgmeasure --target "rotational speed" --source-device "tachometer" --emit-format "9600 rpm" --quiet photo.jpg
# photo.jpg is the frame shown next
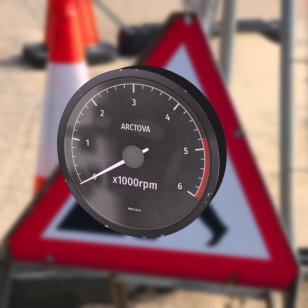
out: 0 rpm
